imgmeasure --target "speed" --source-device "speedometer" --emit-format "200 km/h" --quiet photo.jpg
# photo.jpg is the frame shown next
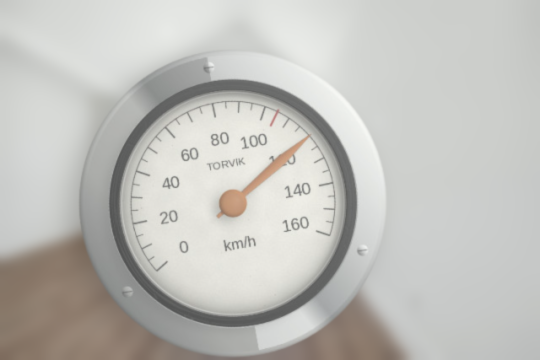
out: 120 km/h
